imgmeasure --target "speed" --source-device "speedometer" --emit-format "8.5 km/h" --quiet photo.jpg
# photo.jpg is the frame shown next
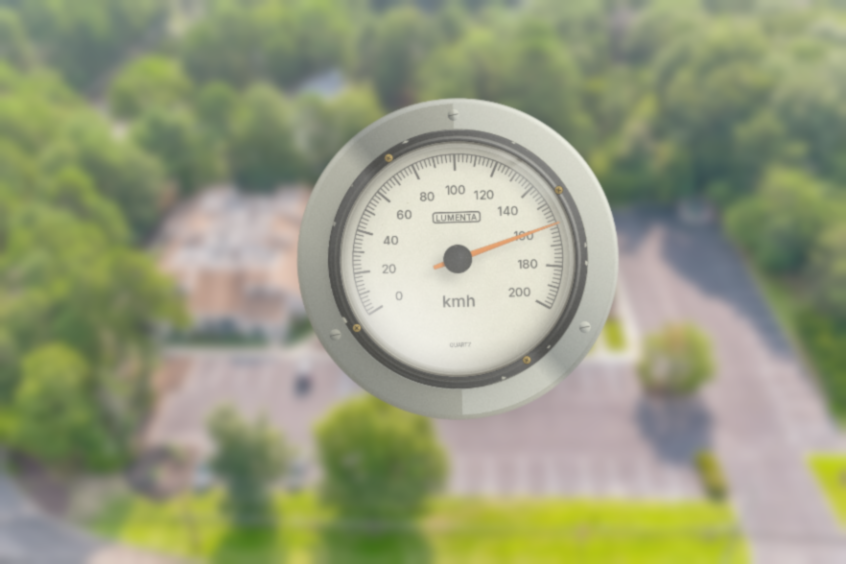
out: 160 km/h
